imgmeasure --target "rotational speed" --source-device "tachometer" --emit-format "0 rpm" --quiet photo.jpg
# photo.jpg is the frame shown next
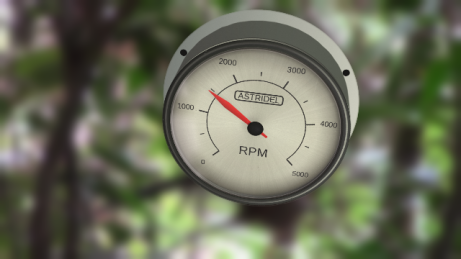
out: 1500 rpm
